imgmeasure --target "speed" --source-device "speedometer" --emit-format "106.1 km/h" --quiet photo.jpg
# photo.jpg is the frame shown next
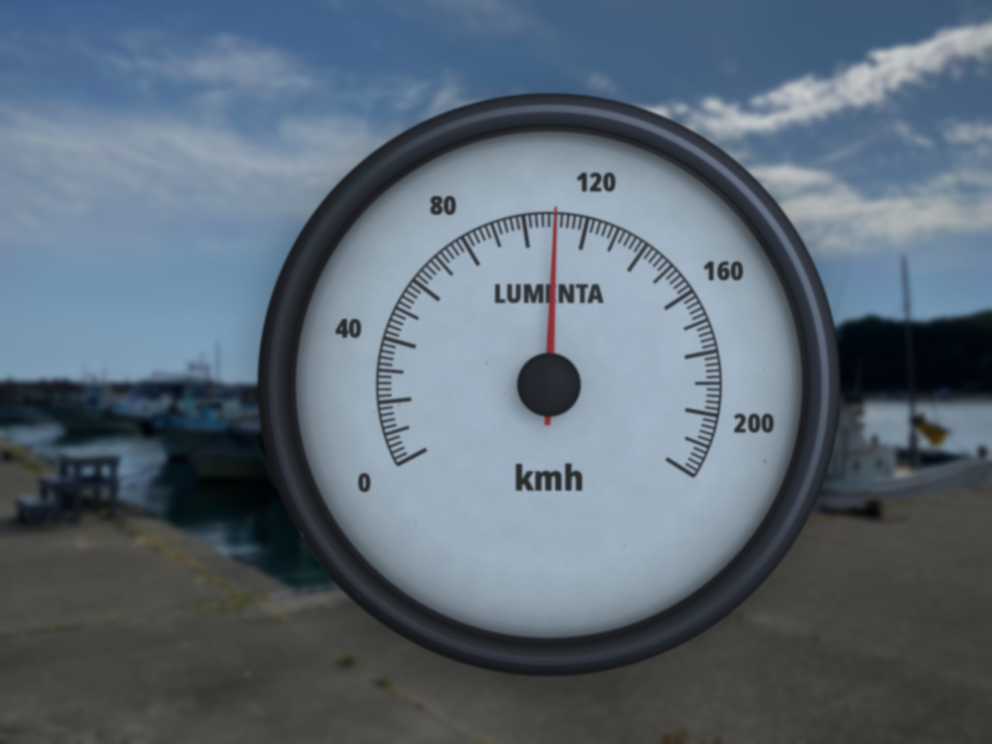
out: 110 km/h
